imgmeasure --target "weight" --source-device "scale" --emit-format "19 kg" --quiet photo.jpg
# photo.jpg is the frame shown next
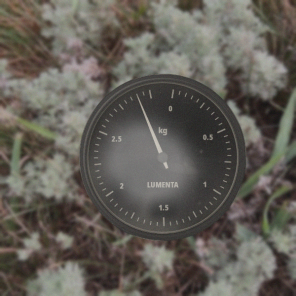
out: 2.9 kg
